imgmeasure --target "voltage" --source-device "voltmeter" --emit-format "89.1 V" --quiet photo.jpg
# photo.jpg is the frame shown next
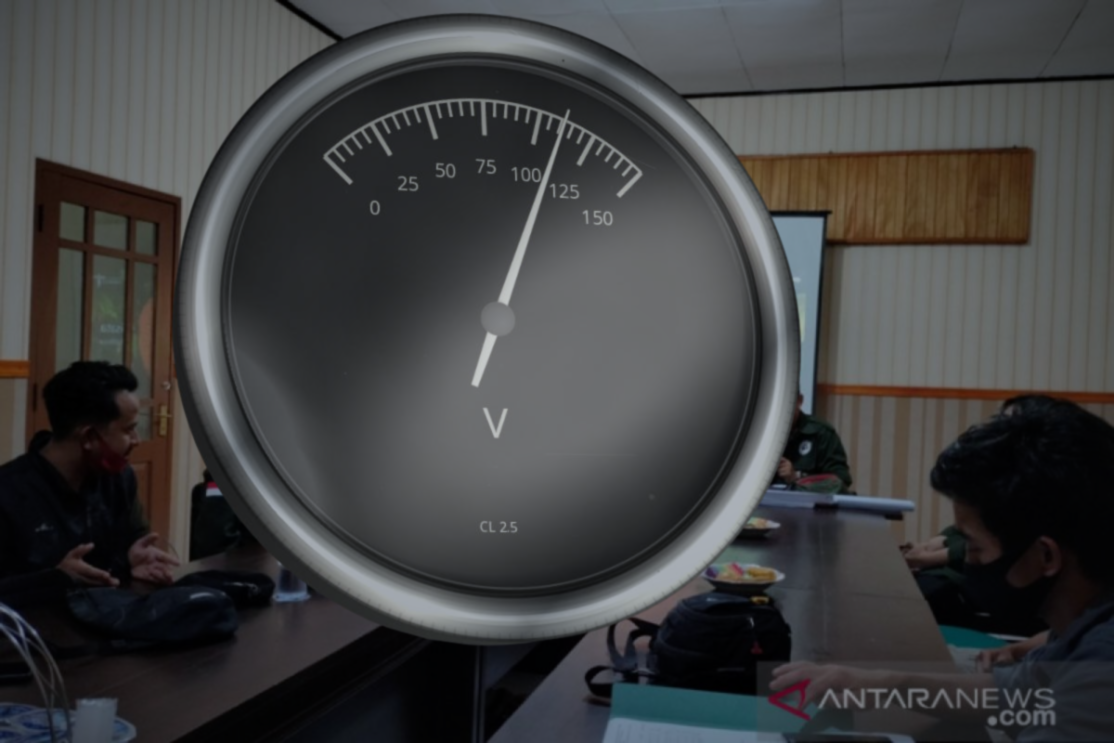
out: 110 V
